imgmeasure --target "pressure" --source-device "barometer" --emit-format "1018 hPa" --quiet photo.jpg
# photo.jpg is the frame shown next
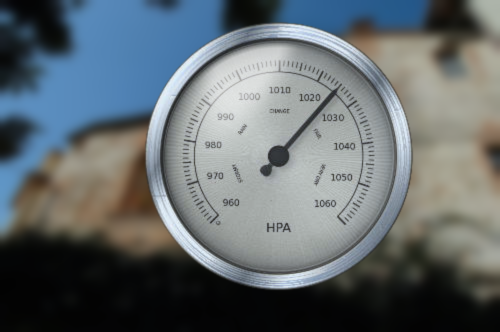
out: 1025 hPa
